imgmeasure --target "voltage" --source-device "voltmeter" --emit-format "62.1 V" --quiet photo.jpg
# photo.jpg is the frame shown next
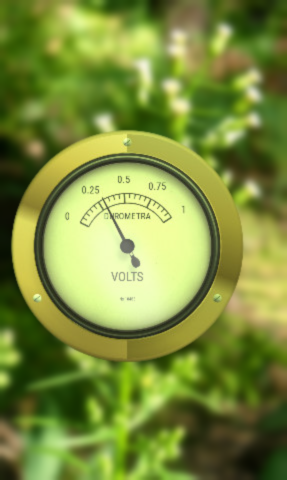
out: 0.3 V
